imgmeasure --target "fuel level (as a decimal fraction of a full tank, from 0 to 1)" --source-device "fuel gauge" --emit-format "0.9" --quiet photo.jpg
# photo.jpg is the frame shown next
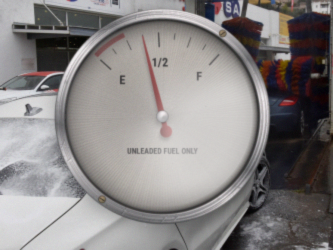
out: 0.375
